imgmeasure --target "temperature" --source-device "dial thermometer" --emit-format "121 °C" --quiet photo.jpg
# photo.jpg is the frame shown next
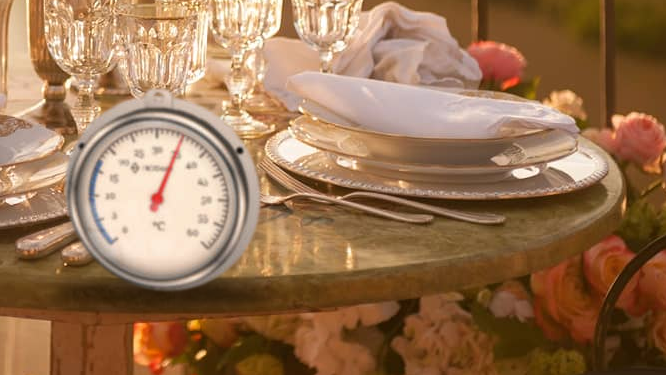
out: 35 °C
